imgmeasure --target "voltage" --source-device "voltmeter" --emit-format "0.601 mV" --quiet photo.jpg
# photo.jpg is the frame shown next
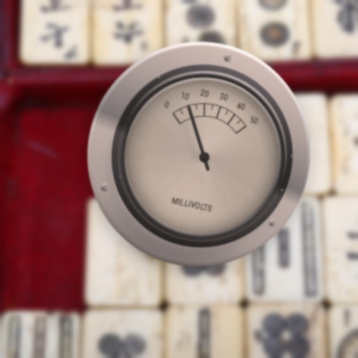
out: 10 mV
